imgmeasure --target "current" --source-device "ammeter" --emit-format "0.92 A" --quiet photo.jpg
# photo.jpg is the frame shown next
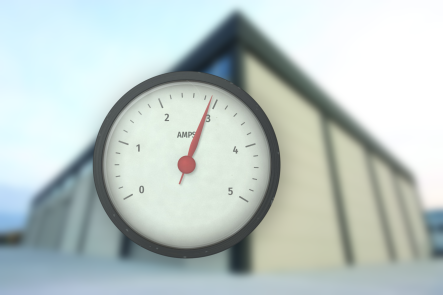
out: 2.9 A
